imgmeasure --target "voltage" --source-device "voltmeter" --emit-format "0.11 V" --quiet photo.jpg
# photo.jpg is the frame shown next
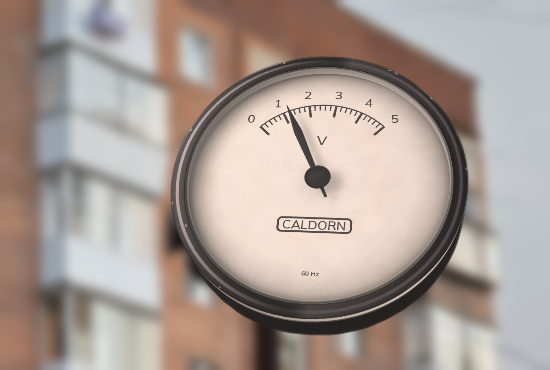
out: 1.2 V
